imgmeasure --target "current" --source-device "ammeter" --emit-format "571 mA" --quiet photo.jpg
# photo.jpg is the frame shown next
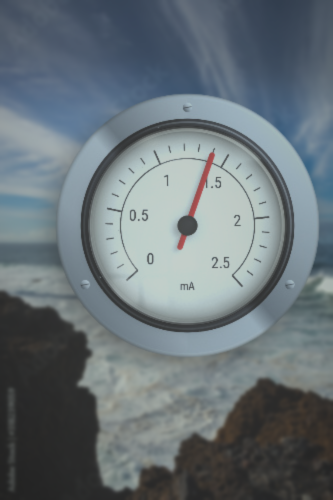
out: 1.4 mA
